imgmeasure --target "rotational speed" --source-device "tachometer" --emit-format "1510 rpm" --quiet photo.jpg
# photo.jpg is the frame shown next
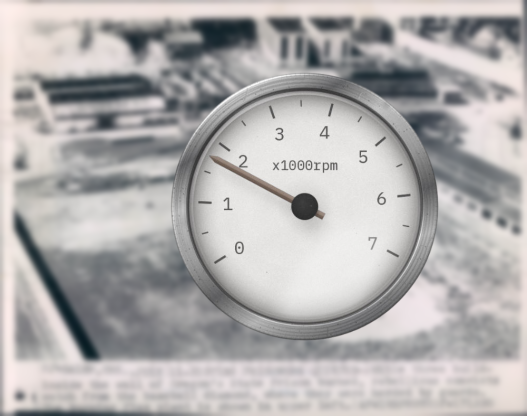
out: 1750 rpm
